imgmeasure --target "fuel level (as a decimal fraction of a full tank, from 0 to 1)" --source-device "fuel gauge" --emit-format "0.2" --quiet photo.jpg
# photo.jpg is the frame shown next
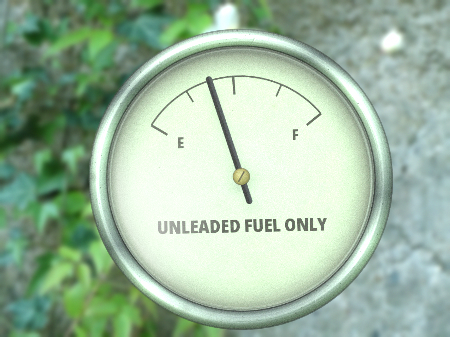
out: 0.375
